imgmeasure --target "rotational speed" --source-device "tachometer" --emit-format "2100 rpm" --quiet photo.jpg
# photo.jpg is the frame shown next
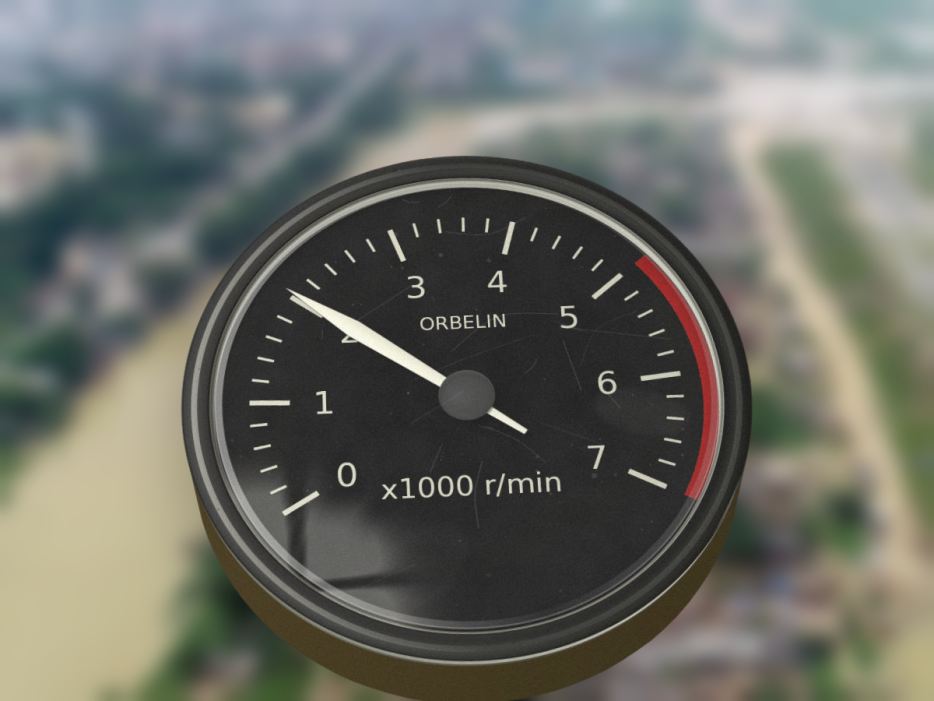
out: 2000 rpm
